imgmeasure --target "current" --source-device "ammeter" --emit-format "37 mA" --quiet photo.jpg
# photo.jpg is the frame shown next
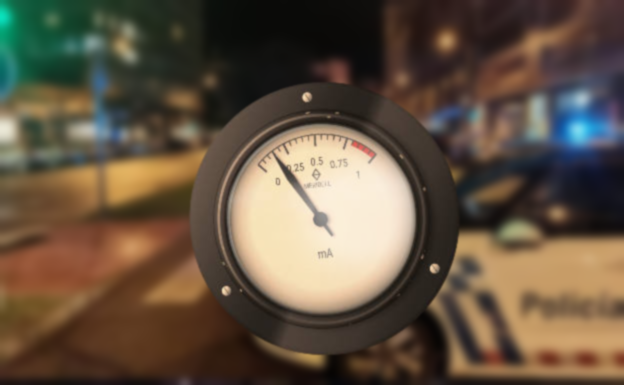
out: 0.15 mA
